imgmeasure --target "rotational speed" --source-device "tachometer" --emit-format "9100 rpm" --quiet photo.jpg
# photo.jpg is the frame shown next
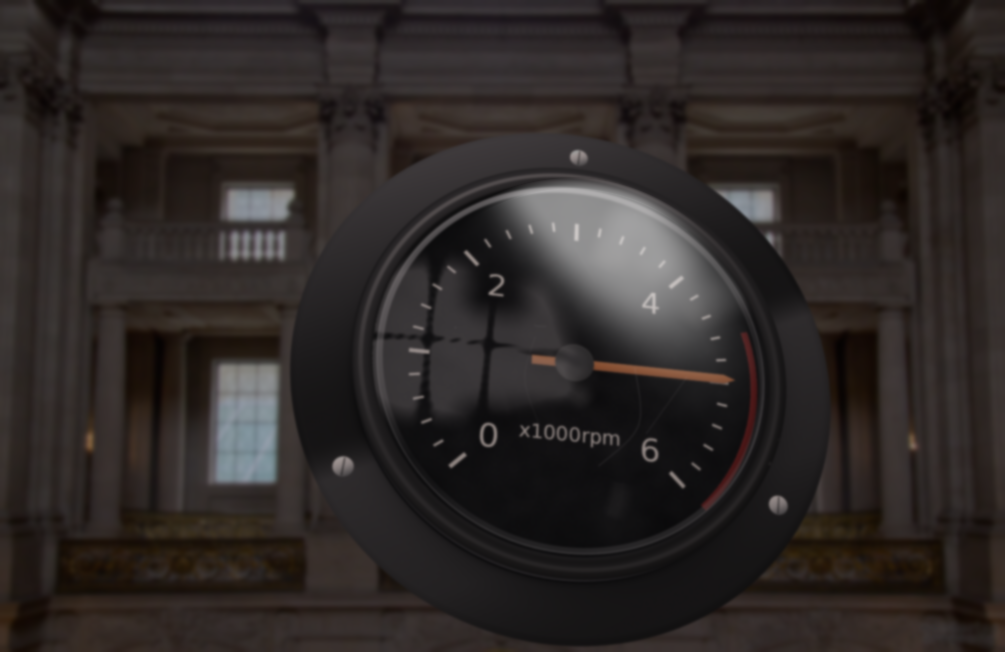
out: 5000 rpm
